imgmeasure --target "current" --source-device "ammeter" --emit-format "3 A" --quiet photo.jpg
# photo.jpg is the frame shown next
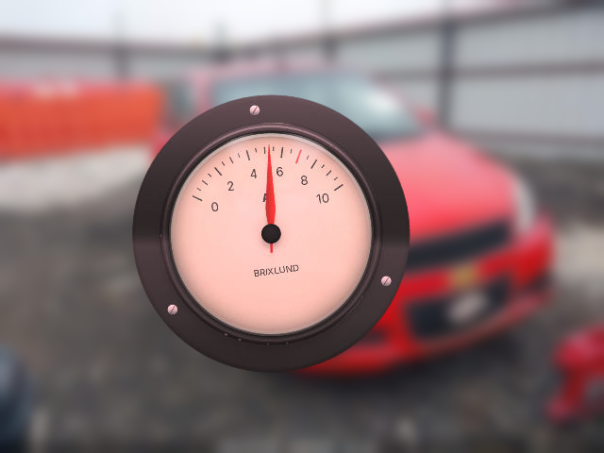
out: 5.25 A
